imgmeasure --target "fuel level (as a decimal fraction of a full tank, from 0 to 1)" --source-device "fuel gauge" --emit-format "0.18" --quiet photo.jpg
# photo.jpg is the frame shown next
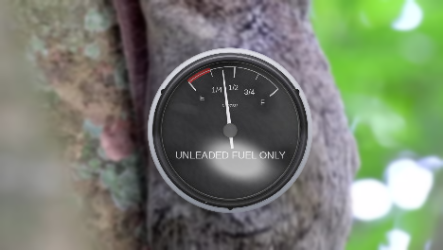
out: 0.375
